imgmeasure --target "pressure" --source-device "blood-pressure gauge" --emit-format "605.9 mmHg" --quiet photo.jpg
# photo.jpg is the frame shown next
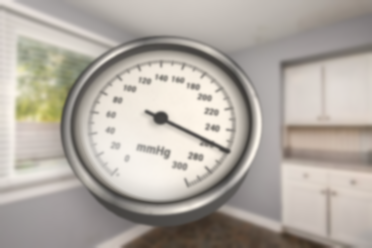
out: 260 mmHg
